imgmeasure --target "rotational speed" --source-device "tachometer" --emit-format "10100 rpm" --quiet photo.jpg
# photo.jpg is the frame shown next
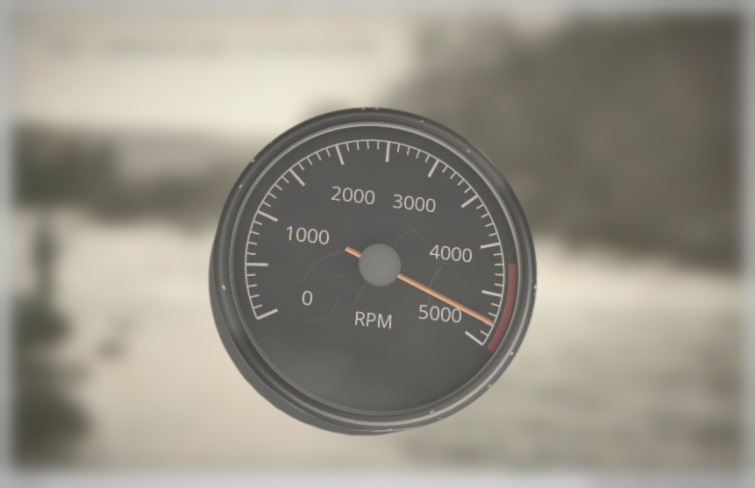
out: 4800 rpm
